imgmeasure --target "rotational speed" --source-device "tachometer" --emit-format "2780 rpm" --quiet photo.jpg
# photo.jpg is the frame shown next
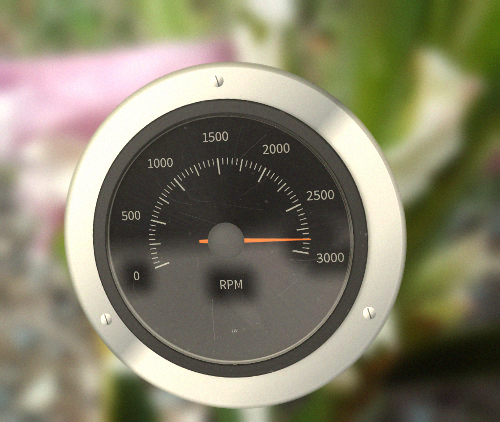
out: 2850 rpm
